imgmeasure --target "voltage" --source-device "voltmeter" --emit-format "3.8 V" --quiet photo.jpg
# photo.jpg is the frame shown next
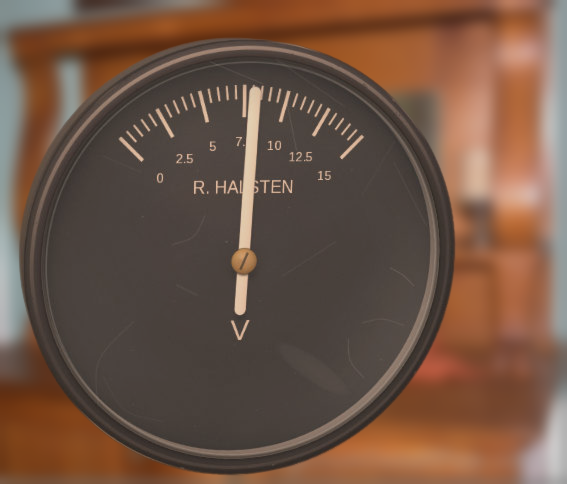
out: 8 V
